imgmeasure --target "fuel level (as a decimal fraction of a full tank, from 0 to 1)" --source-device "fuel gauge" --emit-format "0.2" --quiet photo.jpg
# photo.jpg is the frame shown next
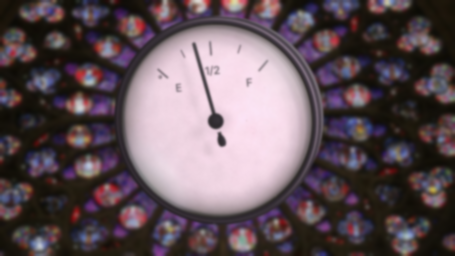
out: 0.375
